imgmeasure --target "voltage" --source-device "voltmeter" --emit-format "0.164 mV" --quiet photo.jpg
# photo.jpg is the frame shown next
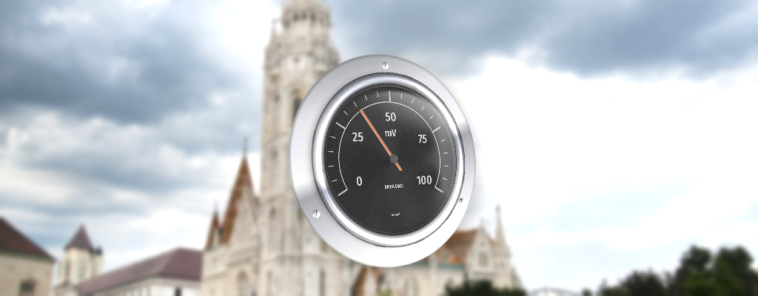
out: 35 mV
